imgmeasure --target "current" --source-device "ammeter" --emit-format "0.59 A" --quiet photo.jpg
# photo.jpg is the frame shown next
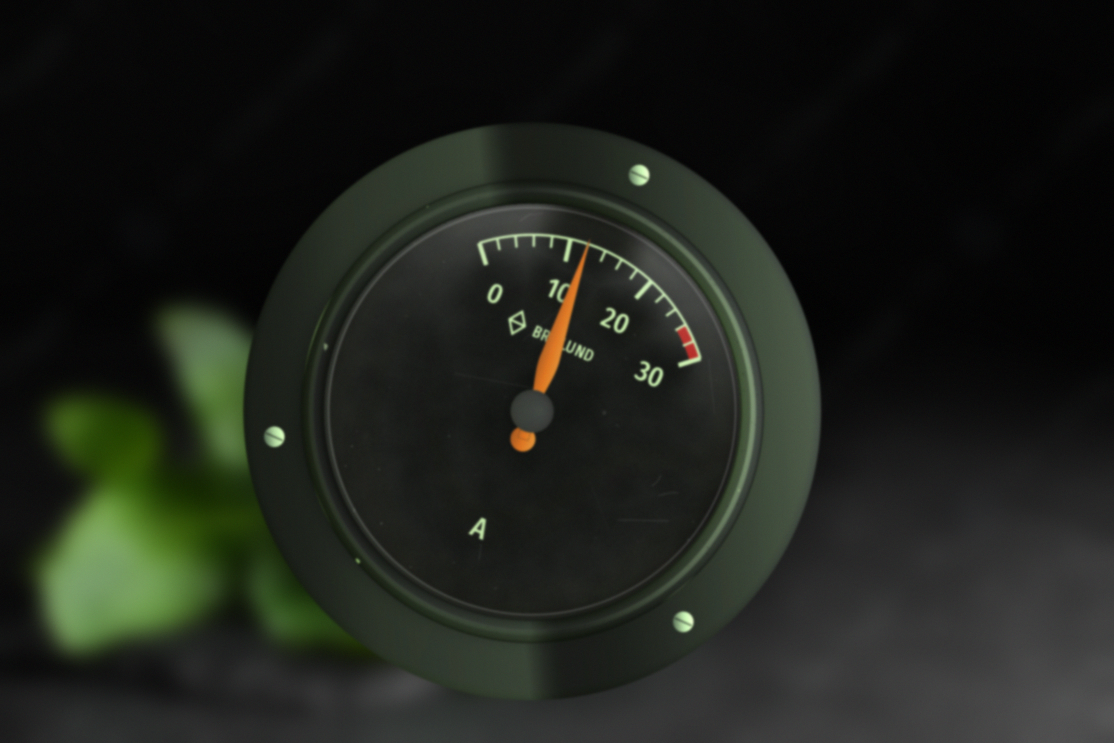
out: 12 A
